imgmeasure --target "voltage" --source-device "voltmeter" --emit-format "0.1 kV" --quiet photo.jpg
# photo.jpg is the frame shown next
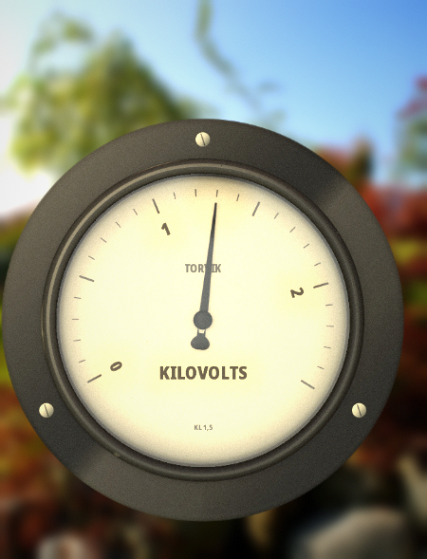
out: 1.3 kV
